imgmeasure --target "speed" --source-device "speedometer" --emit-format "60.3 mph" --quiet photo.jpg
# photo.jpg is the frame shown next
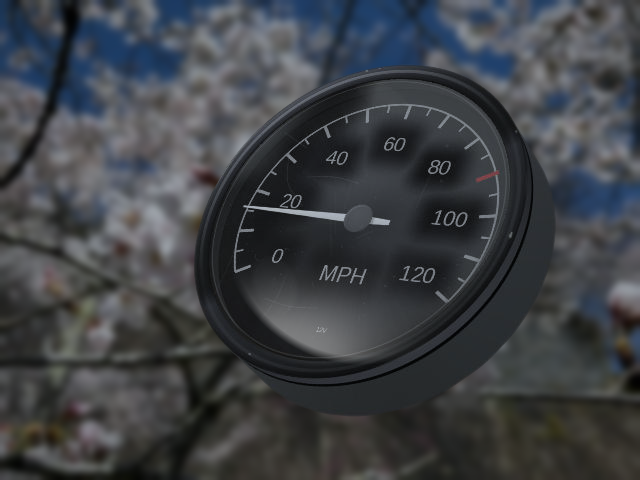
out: 15 mph
